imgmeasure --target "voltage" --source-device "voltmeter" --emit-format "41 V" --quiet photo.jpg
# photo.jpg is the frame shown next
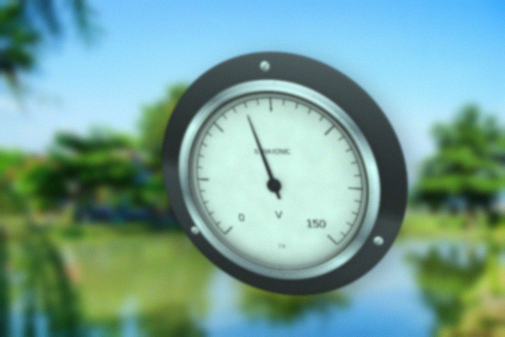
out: 65 V
